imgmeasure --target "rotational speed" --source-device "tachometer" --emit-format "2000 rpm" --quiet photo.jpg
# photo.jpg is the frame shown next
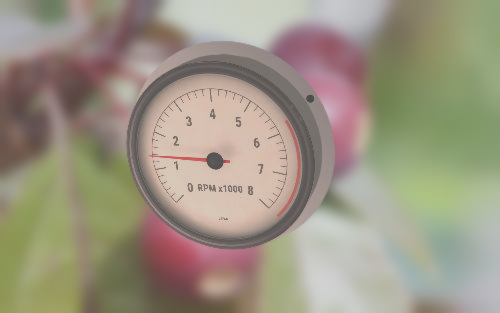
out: 1400 rpm
